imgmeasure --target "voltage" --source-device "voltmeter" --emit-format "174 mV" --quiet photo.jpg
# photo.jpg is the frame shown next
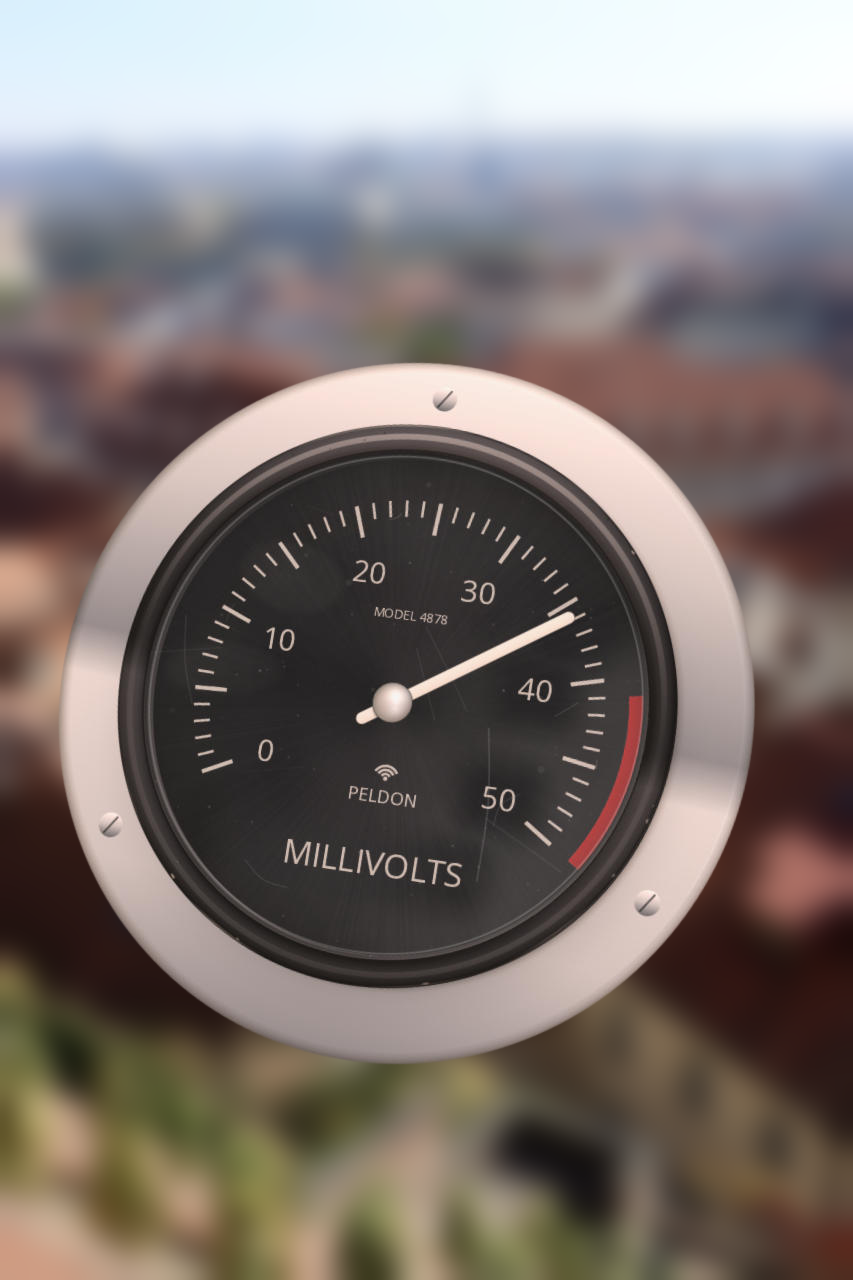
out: 36 mV
